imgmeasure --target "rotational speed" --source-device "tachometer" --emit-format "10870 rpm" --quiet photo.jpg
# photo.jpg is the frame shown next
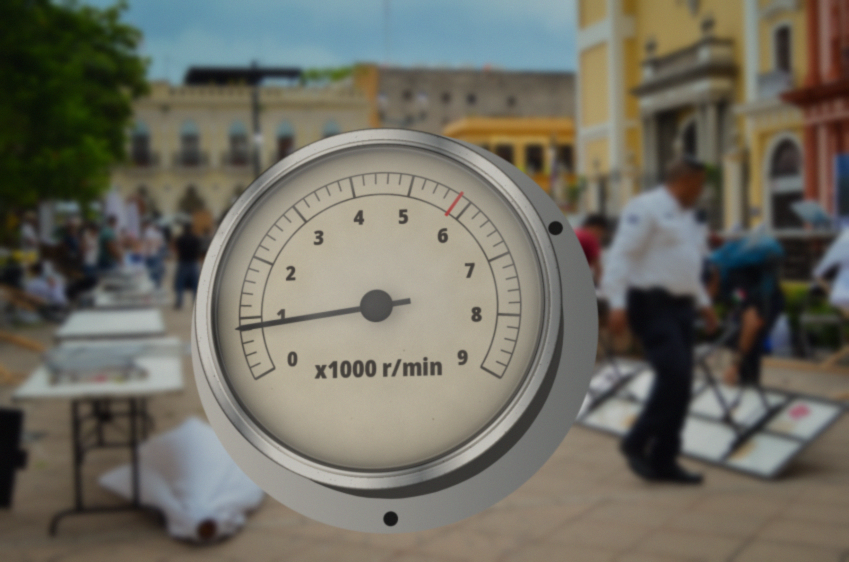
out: 800 rpm
